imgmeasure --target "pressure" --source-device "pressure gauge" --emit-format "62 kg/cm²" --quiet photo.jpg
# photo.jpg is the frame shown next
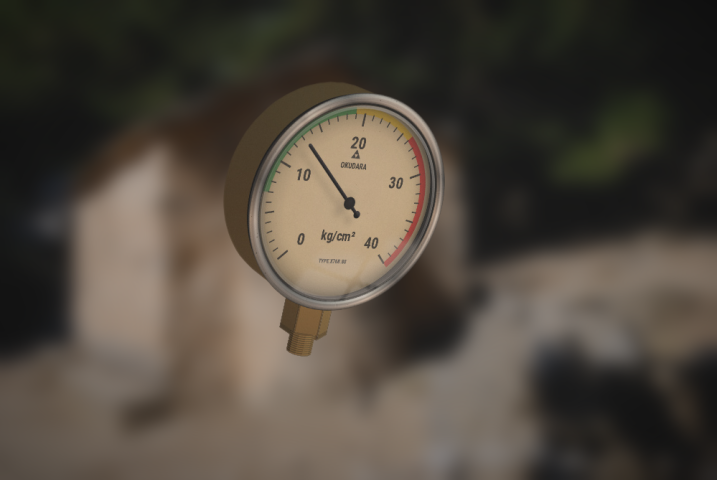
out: 13 kg/cm²
